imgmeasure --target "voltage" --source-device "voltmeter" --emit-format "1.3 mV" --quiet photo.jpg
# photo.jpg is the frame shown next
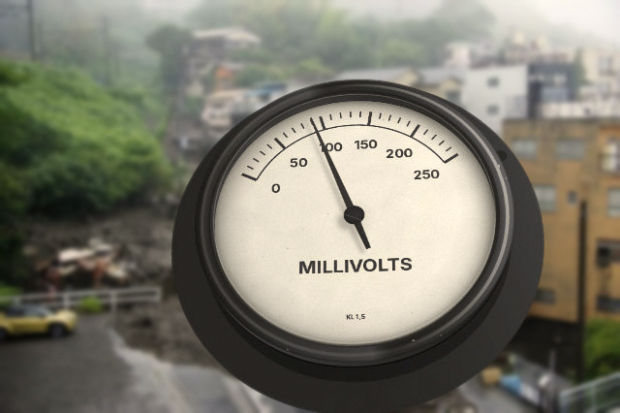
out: 90 mV
